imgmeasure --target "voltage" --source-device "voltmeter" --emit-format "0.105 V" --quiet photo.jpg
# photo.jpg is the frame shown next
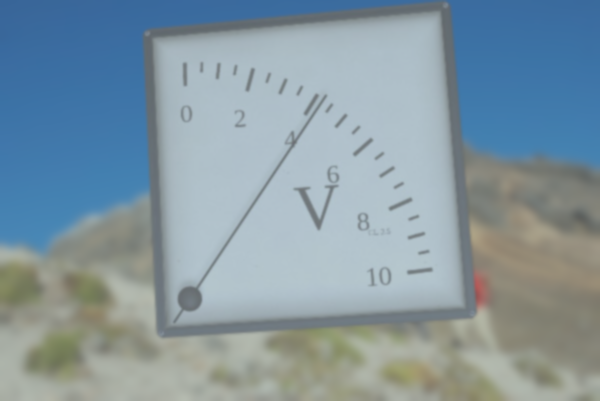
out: 4.25 V
